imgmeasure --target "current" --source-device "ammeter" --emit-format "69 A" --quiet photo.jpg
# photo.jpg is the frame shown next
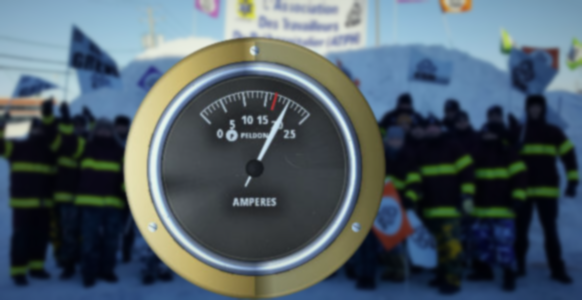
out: 20 A
